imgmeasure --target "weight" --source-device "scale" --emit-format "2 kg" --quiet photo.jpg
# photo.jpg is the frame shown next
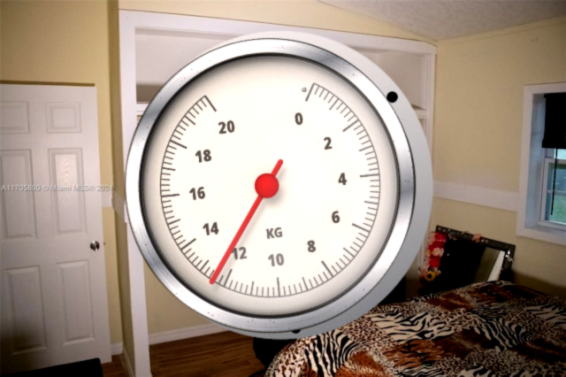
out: 12.4 kg
